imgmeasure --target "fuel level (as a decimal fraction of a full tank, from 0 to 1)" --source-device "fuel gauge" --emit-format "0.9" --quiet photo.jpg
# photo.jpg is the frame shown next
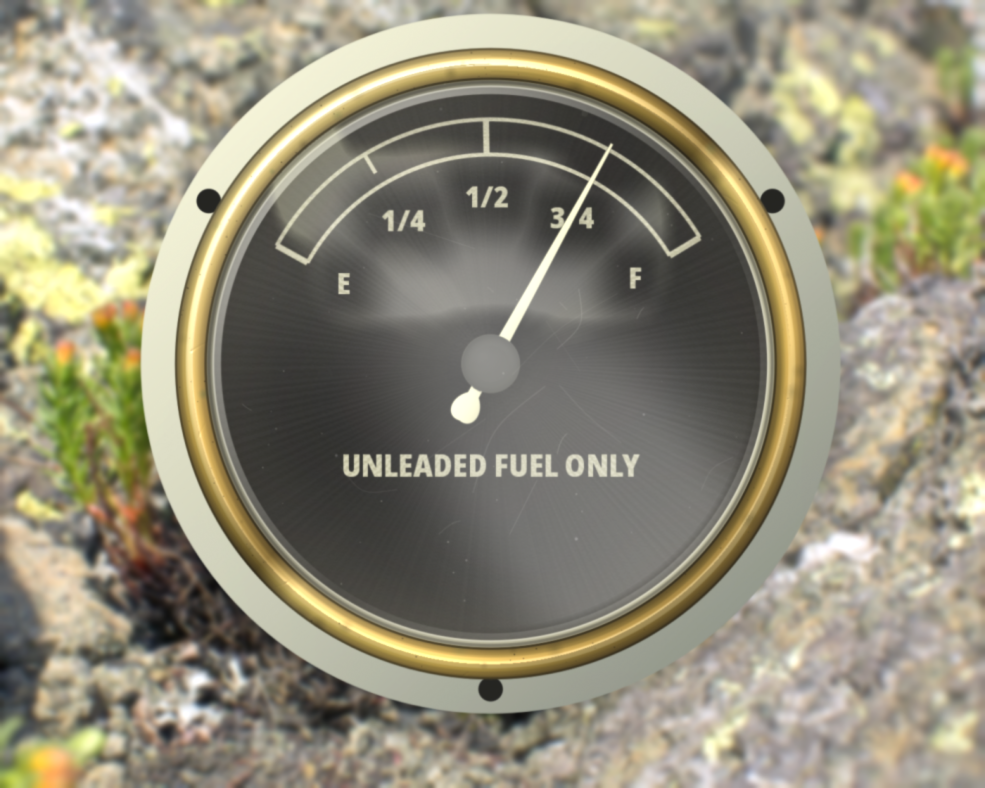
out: 0.75
